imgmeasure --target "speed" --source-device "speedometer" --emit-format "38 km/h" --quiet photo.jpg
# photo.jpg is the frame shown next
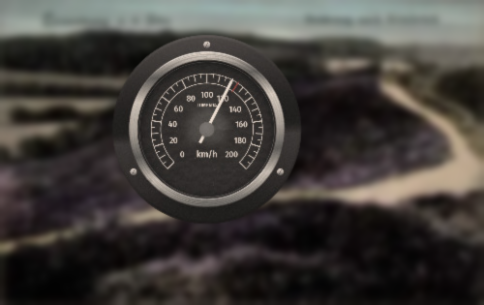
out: 120 km/h
